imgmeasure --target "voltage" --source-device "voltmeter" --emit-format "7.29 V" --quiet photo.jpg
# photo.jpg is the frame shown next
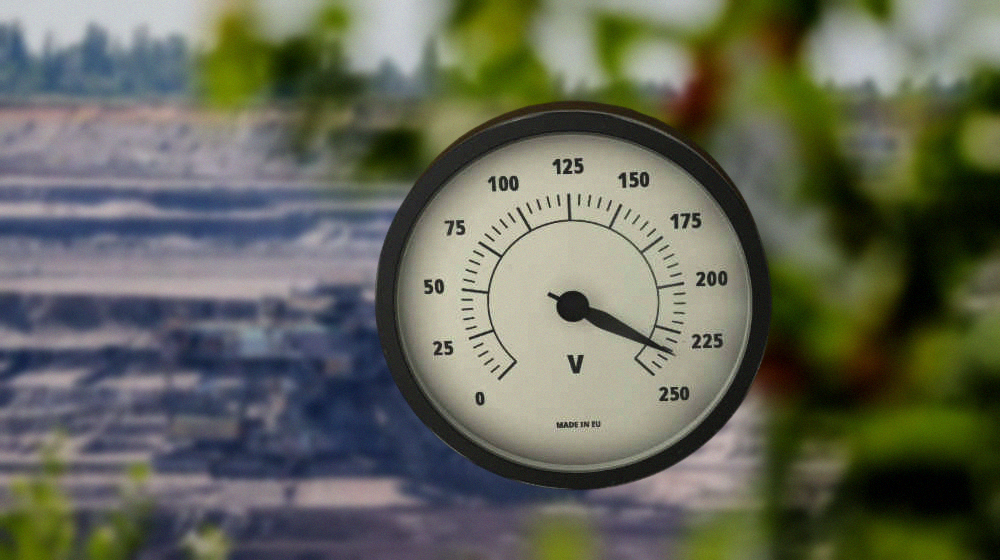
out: 235 V
